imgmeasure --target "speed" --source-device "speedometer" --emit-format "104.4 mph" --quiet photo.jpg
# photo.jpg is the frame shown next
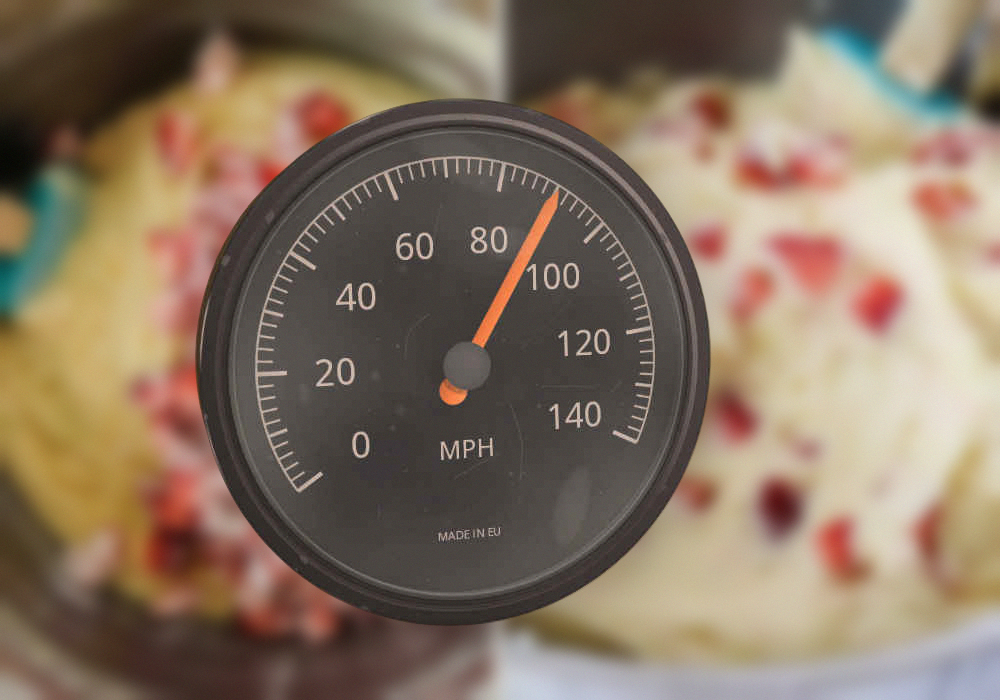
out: 90 mph
